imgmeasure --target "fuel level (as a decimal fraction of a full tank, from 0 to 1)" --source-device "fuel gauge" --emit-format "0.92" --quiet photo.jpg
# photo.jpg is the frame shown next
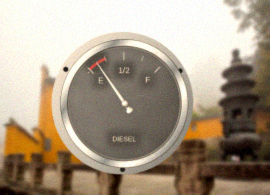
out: 0.125
